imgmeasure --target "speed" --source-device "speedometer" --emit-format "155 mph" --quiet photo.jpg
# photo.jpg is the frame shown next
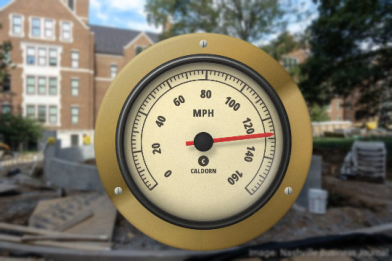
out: 128 mph
